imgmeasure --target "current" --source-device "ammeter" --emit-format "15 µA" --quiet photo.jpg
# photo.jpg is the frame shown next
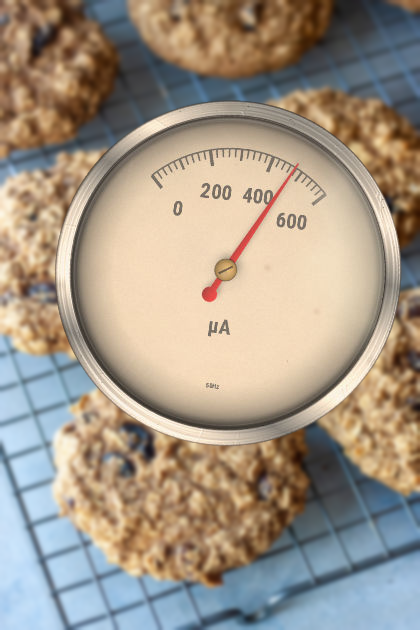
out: 480 µA
